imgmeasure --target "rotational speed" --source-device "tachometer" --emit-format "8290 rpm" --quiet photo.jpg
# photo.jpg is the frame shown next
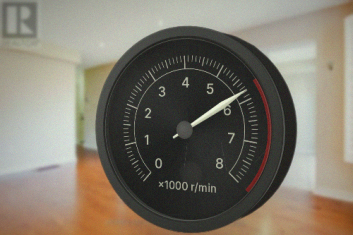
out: 5800 rpm
